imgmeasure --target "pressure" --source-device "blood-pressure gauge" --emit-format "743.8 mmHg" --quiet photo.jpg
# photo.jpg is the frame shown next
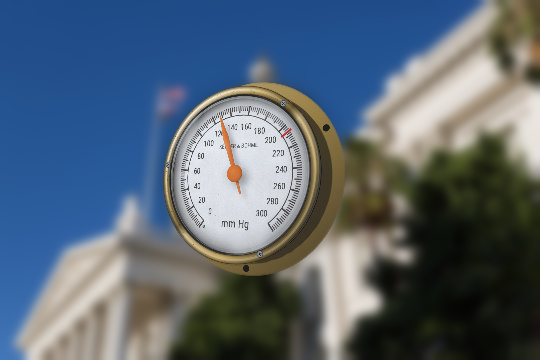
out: 130 mmHg
